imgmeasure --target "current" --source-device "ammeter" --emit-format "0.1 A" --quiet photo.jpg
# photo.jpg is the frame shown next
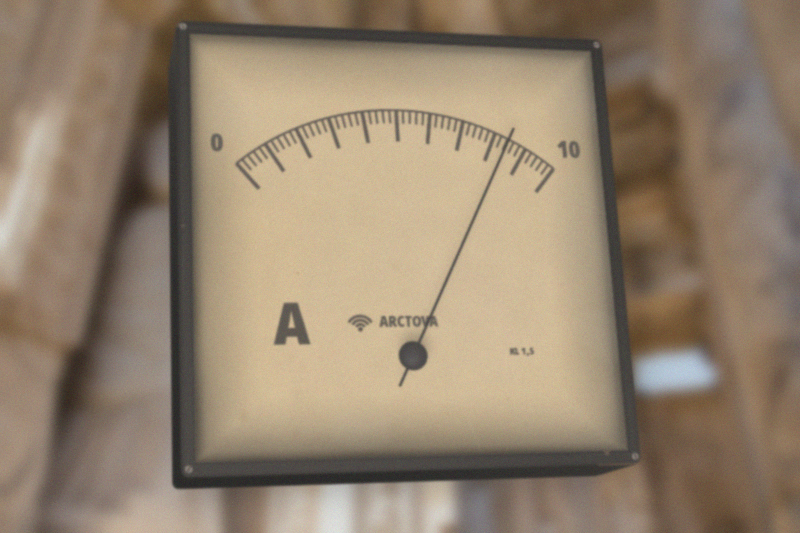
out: 8.4 A
